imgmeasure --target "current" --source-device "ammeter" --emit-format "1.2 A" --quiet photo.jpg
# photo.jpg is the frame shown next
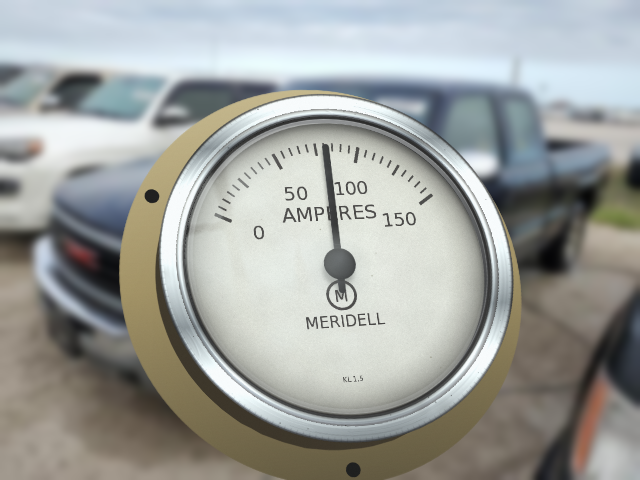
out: 80 A
